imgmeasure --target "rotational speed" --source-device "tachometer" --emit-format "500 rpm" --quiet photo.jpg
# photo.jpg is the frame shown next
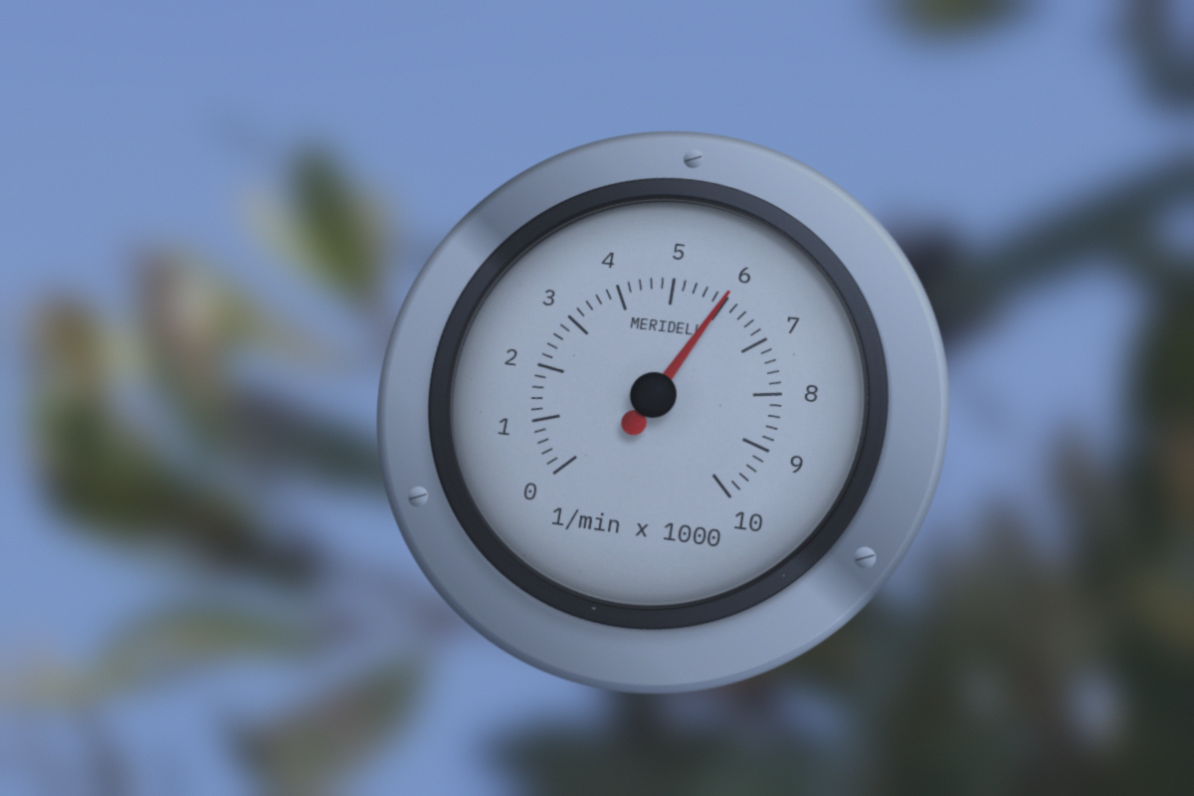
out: 6000 rpm
